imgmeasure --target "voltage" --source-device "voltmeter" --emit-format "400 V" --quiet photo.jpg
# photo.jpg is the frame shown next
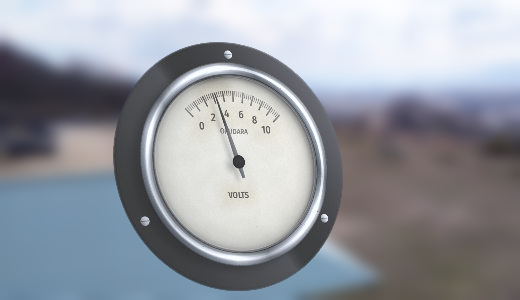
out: 3 V
